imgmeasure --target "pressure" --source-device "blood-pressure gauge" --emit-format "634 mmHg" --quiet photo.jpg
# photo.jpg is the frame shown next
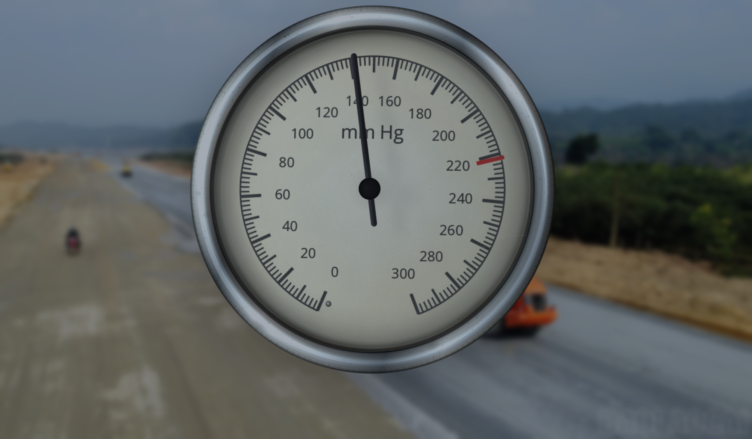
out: 142 mmHg
